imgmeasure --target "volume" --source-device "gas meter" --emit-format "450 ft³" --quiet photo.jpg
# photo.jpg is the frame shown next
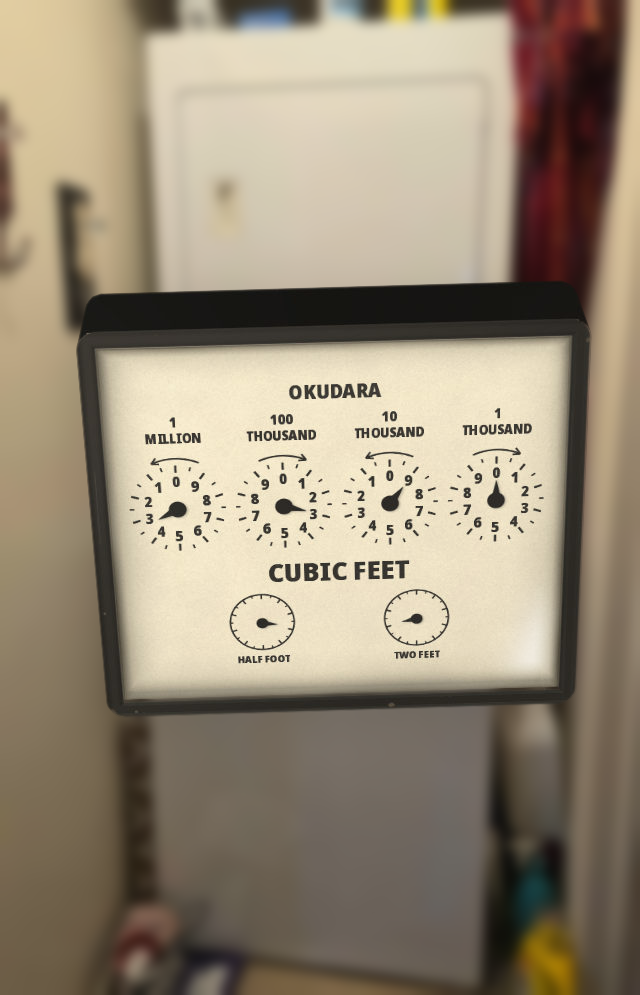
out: 329000 ft³
